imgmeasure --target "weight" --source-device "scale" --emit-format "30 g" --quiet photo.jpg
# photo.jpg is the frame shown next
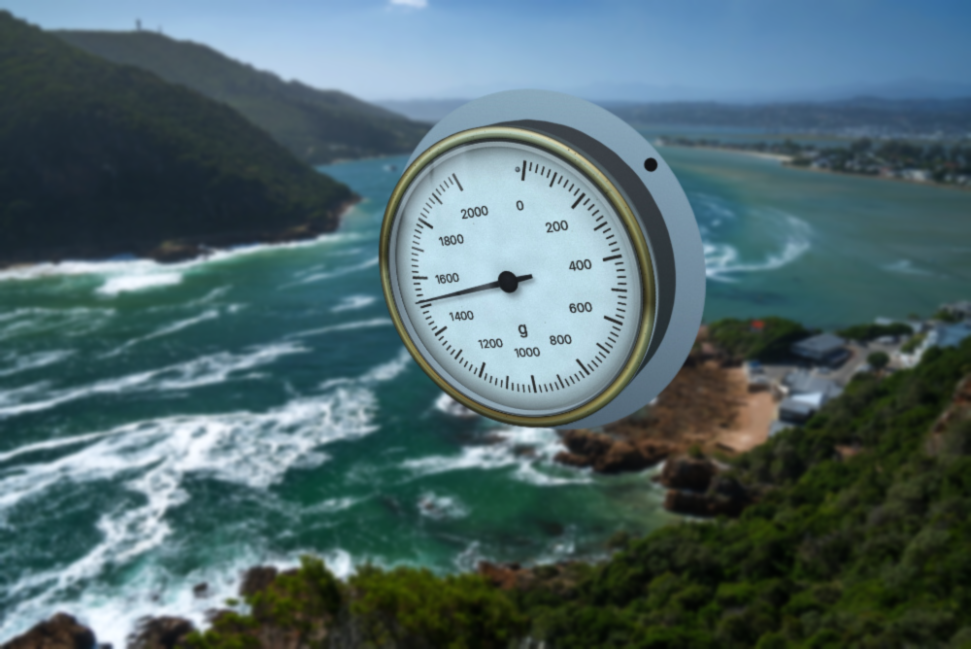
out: 1520 g
